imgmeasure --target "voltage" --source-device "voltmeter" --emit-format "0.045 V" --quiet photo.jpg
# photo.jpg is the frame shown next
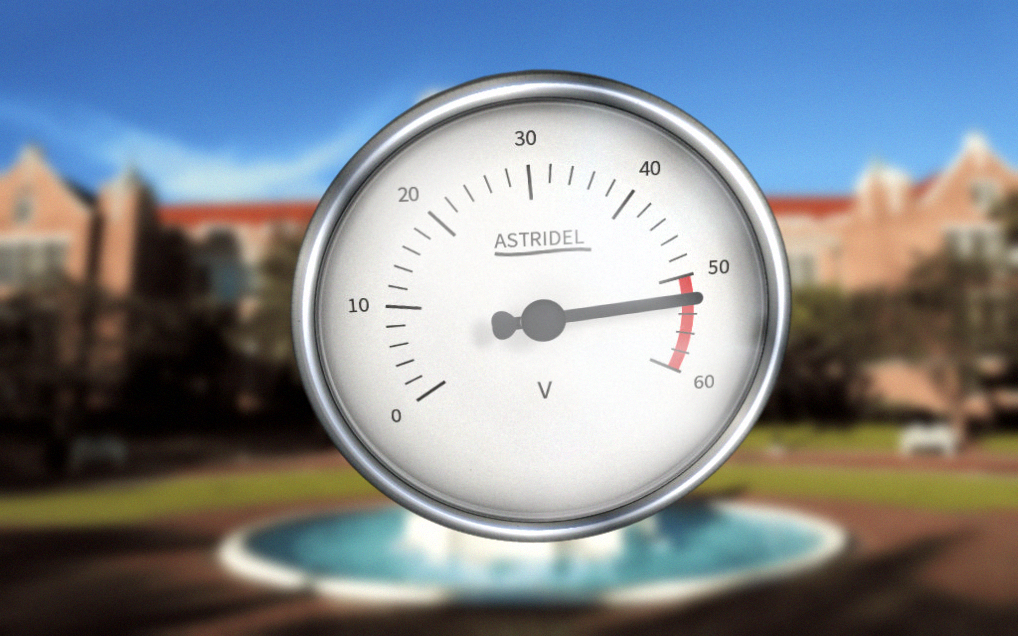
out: 52 V
